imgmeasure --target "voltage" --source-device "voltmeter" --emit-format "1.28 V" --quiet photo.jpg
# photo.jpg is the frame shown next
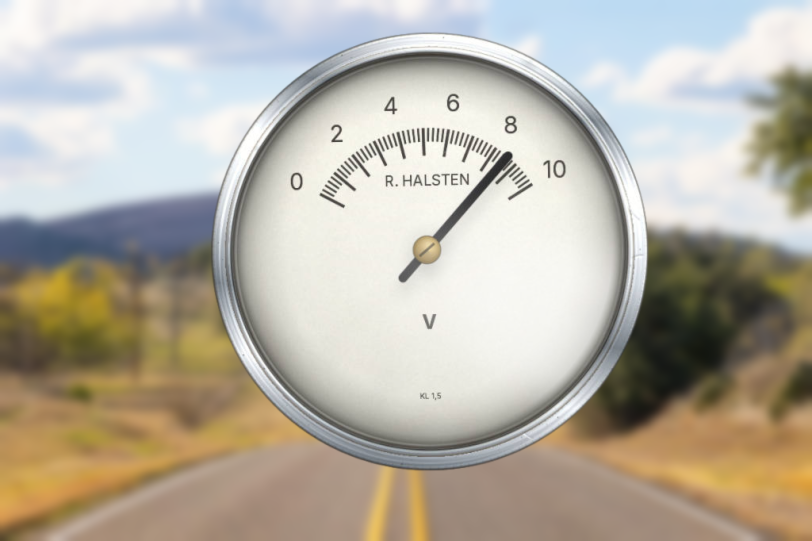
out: 8.6 V
